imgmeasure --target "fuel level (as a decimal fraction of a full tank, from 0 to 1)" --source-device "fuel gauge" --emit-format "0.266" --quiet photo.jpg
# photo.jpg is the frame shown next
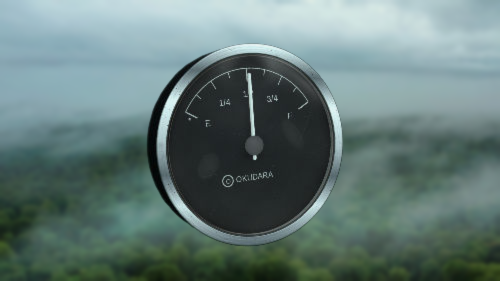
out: 0.5
